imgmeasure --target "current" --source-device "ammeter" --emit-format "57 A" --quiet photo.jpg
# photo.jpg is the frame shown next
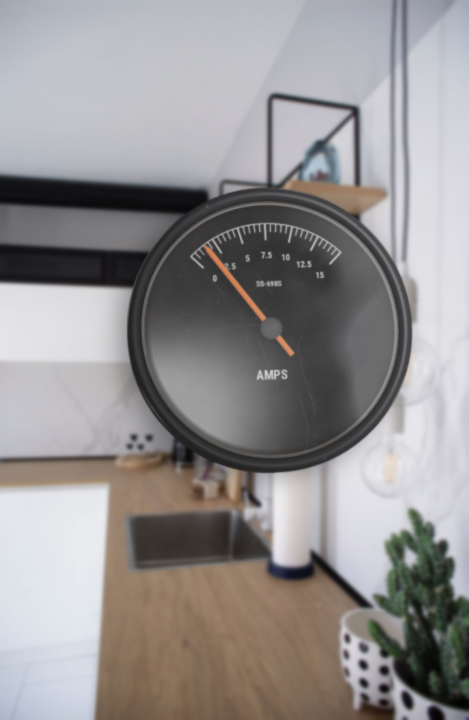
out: 1.5 A
